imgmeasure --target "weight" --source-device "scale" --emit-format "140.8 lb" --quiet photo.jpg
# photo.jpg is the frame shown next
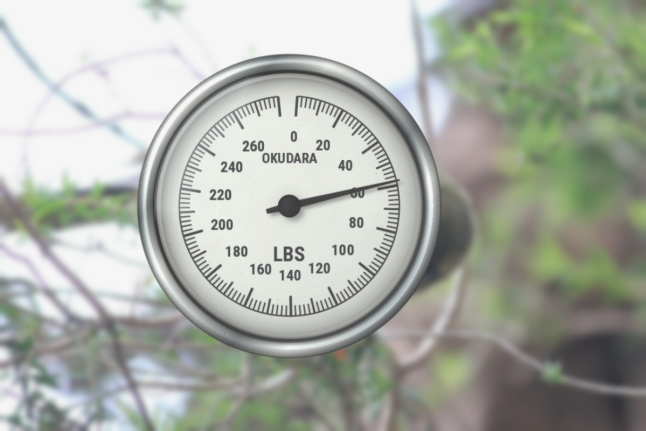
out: 58 lb
